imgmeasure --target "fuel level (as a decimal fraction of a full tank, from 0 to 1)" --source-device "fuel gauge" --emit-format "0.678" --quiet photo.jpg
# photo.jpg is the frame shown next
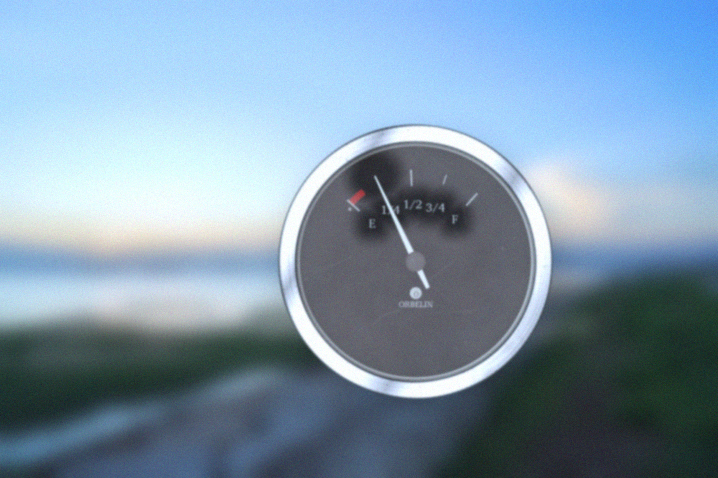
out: 0.25
